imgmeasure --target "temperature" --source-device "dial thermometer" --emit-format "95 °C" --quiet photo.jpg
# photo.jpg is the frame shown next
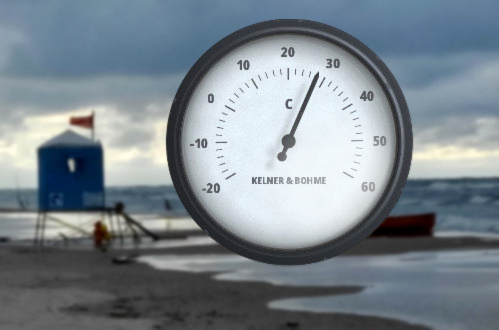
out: 28 °C
